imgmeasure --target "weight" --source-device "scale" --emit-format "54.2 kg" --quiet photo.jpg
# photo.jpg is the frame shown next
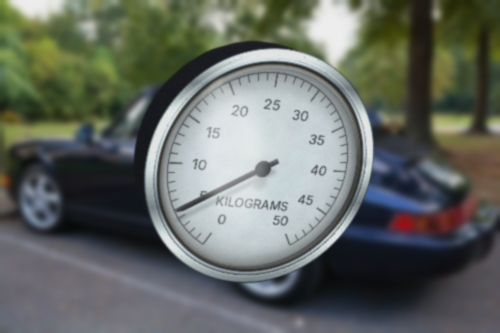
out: 5 kg
